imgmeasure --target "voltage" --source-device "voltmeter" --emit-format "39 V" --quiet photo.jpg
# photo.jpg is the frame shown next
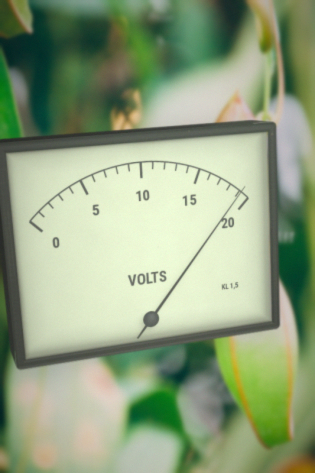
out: 19 V
